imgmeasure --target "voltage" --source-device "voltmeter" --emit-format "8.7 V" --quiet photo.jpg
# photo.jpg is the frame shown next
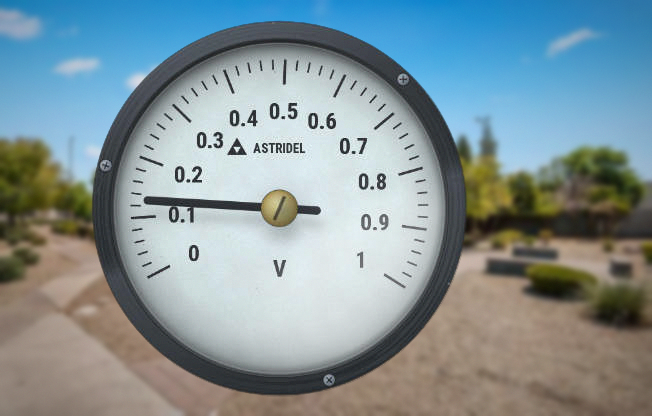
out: 0.13 V
